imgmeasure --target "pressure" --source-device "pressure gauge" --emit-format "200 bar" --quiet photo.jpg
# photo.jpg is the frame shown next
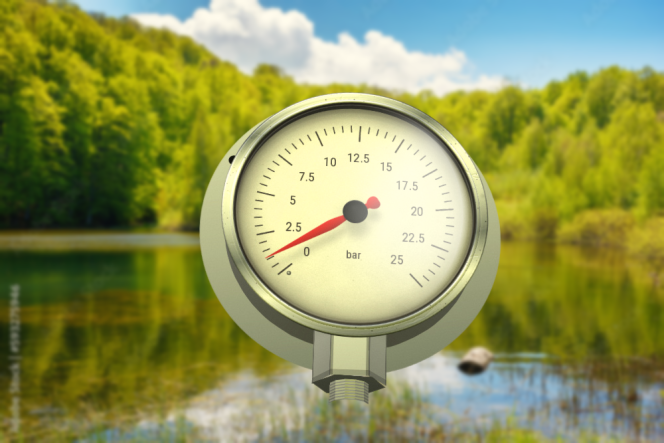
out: 1 bar
